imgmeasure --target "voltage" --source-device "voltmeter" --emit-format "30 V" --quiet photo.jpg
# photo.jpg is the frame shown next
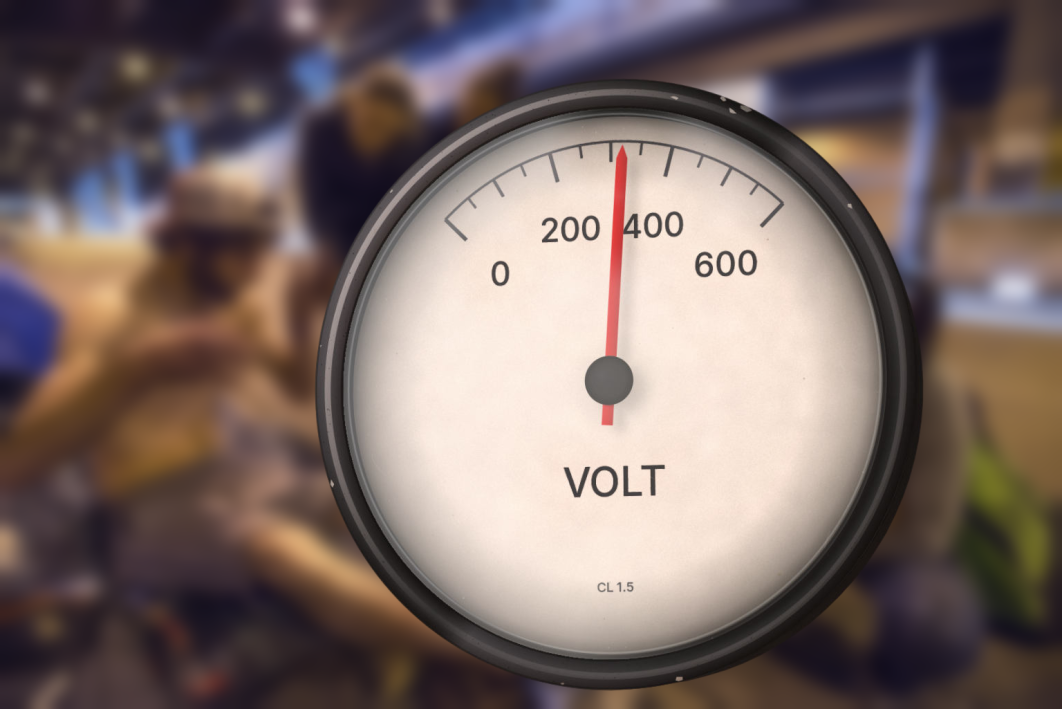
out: 325 V
